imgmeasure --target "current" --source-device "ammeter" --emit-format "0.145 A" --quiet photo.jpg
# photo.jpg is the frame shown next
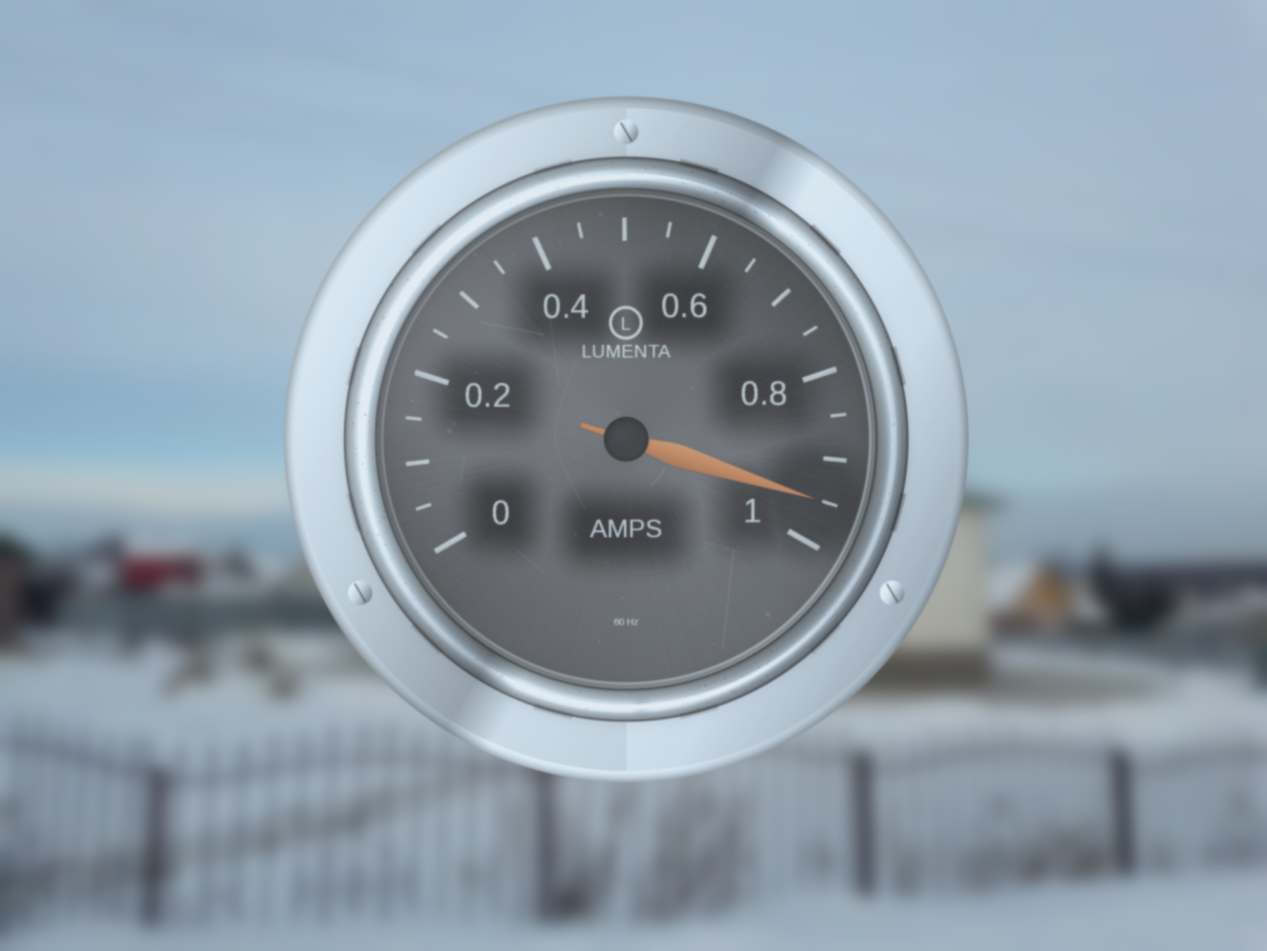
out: 0.95 A
